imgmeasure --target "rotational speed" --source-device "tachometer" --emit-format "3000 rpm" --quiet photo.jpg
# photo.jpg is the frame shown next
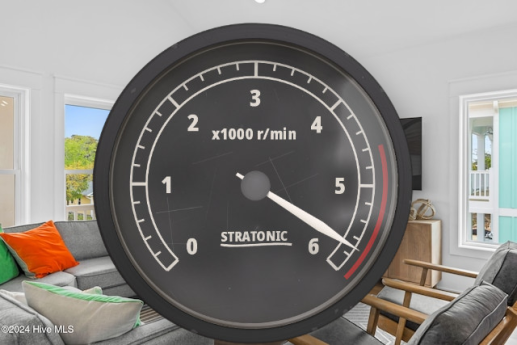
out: 5700 rpm
